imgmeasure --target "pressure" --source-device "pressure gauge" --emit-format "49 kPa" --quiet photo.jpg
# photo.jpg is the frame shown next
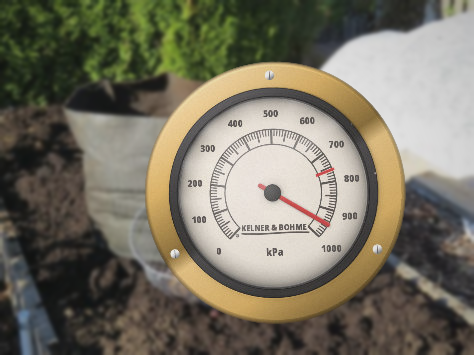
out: 950 kPa
